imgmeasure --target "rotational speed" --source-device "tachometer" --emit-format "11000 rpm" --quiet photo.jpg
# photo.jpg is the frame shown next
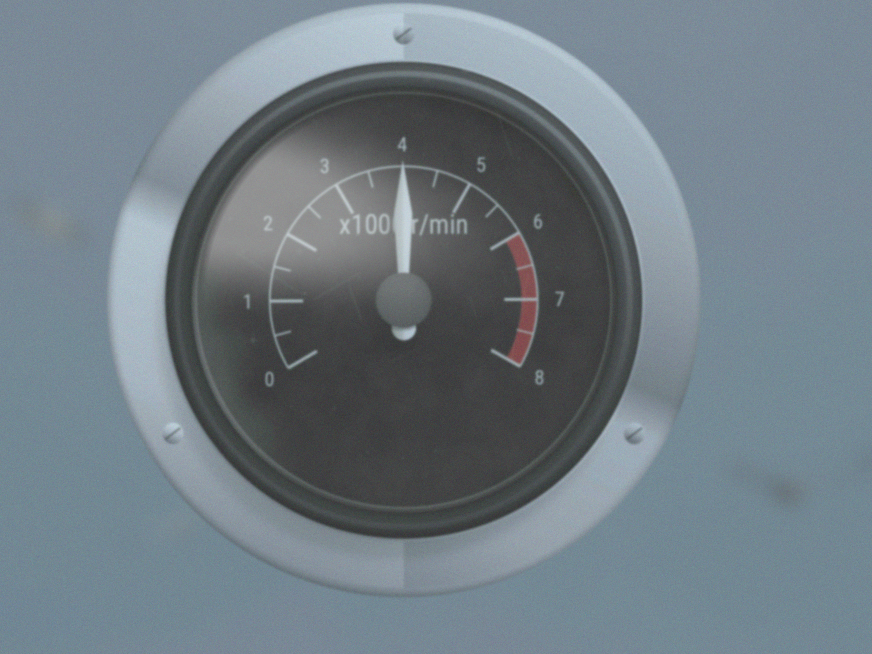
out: 4000 rpm
